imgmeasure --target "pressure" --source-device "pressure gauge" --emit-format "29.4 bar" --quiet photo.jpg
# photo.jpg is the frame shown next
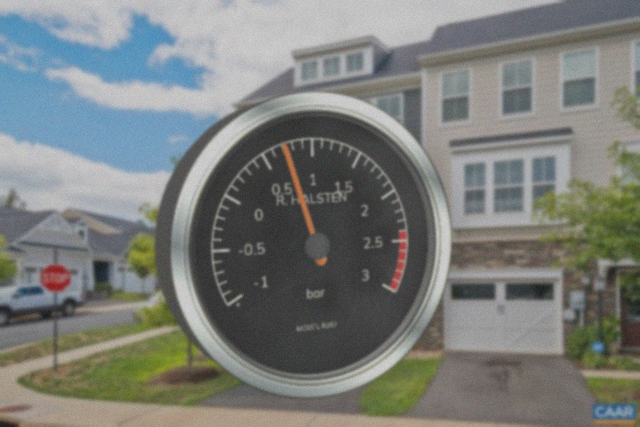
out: 0.7 bar
